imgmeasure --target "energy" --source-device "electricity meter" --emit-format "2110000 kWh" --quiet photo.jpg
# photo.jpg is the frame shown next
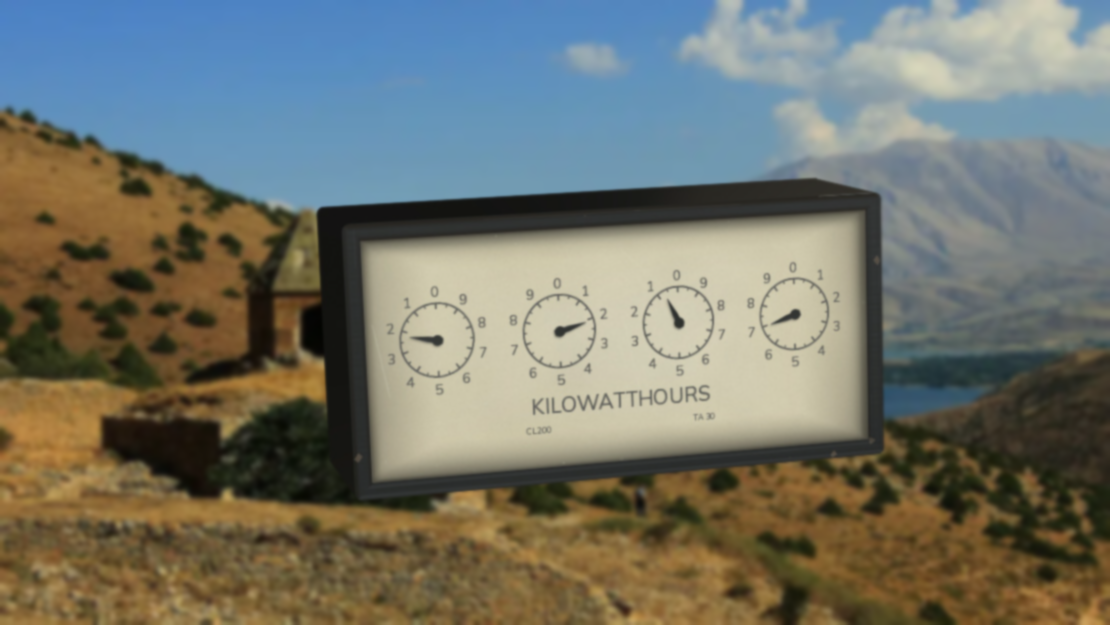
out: 2207 kWh
